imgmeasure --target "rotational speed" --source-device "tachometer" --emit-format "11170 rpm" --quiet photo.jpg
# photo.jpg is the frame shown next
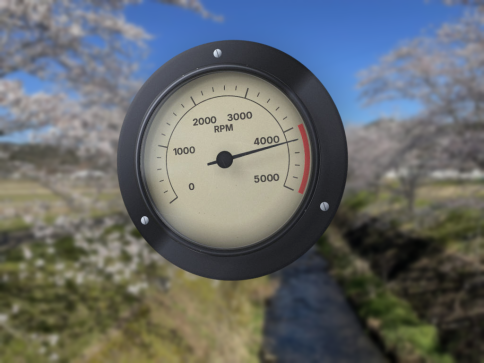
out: 4200 rpm
